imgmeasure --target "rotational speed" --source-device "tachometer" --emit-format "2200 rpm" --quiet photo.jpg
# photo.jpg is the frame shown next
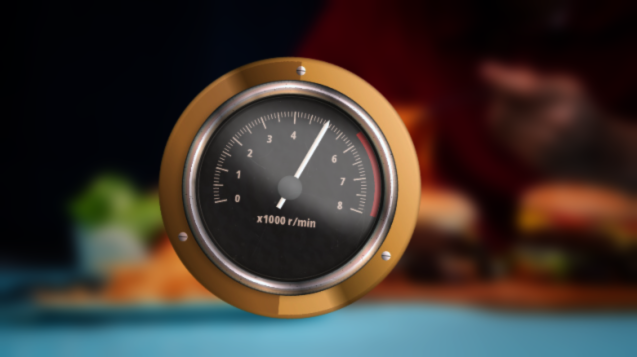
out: 5000 rpm
